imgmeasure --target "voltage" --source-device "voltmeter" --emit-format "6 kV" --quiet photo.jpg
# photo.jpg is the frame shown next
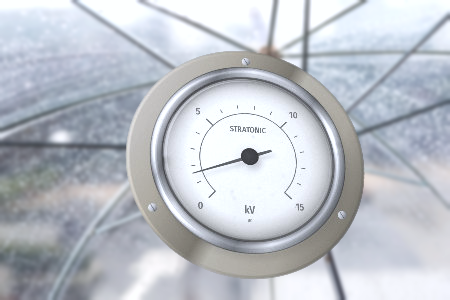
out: 1.5 kV
